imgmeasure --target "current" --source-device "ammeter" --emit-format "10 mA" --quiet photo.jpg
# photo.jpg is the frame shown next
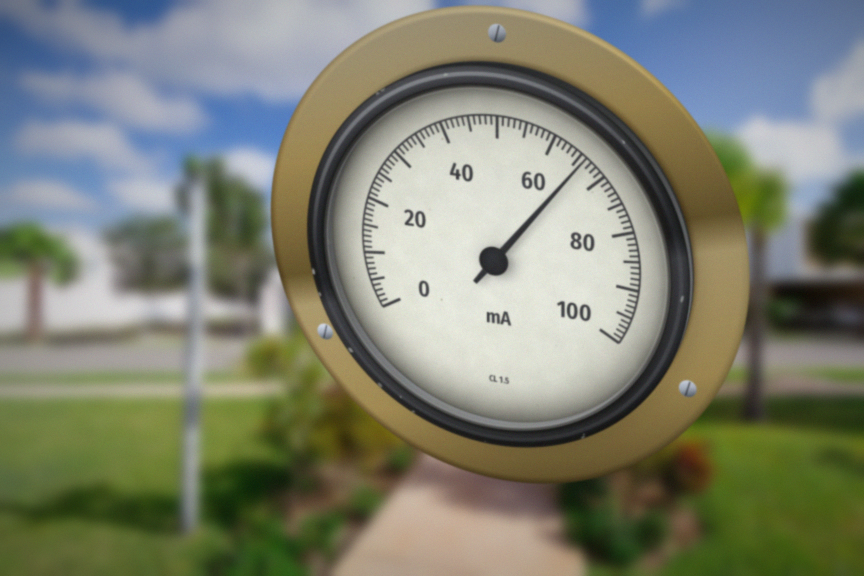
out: 66 mA
